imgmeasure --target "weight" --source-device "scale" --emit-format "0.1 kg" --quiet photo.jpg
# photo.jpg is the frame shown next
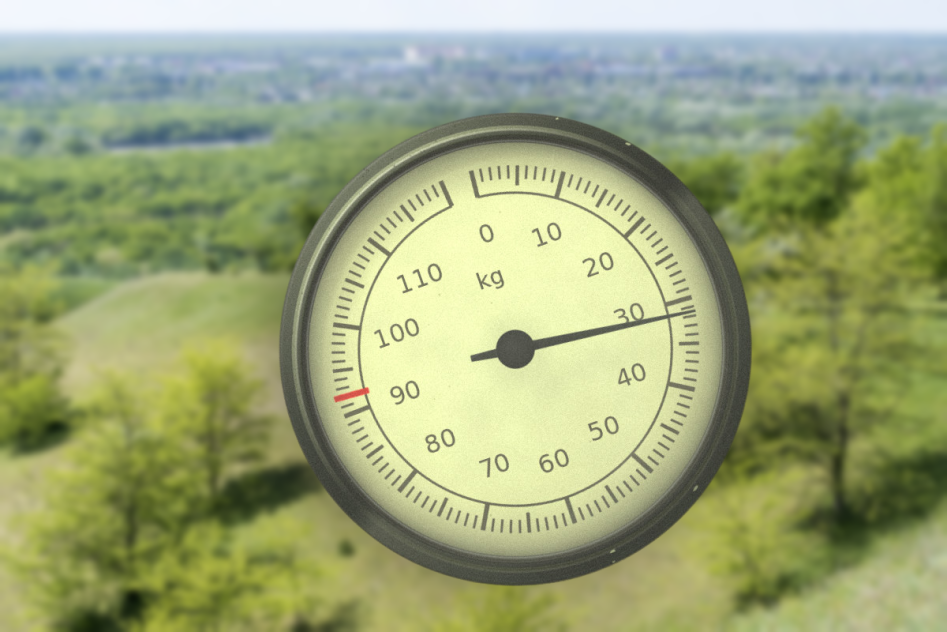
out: 31.5 kg
